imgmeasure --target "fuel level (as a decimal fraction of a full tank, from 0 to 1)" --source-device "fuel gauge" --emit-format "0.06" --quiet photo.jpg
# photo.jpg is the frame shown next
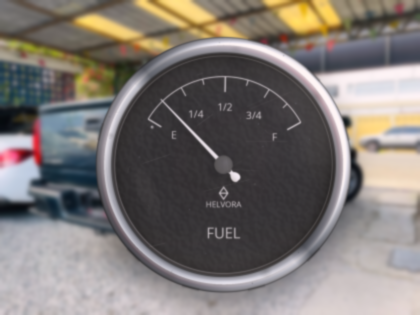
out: 0.125
